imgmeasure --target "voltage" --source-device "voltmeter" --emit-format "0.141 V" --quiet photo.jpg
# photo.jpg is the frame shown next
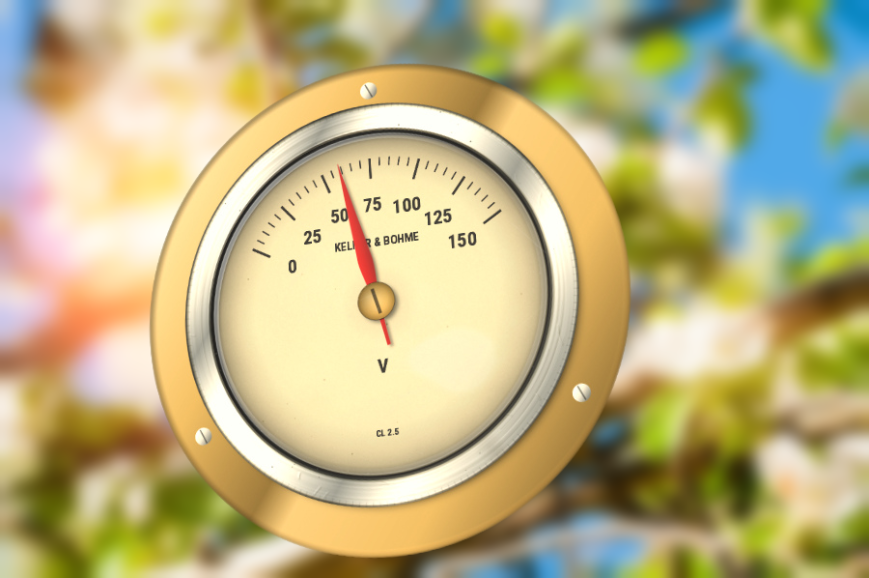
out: 60 V
